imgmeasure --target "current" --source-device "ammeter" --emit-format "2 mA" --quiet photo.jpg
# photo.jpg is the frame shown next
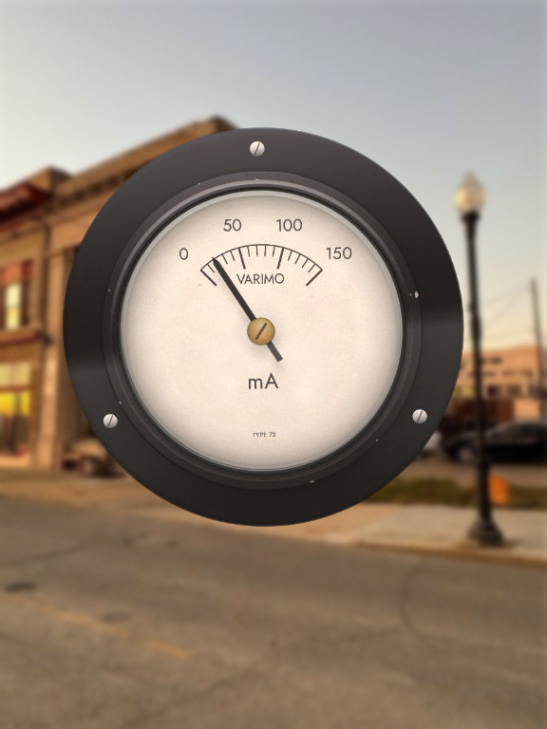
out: 20 mA
